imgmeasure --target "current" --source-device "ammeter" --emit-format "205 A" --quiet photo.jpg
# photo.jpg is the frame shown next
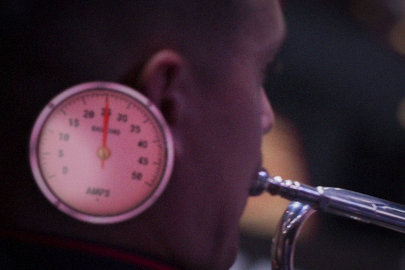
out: 25 A
